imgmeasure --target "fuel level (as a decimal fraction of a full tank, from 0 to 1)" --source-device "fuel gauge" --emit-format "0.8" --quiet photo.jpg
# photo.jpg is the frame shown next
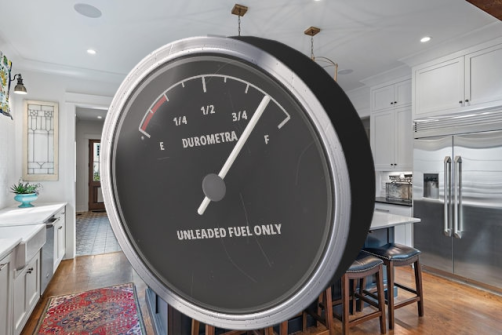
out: 0.875
